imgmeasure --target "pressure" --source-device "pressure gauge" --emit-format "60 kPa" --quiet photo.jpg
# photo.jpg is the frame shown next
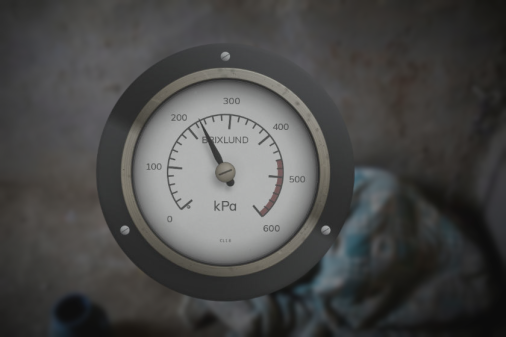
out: 230 kPa
